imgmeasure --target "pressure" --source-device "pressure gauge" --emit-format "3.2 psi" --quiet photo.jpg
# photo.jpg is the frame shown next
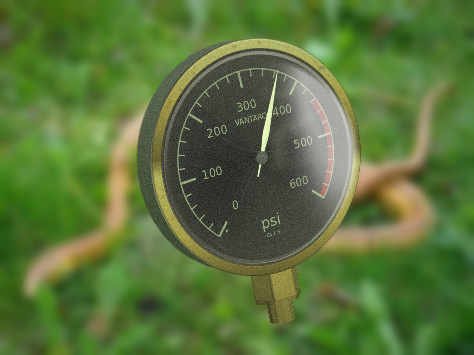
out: 360 psi
